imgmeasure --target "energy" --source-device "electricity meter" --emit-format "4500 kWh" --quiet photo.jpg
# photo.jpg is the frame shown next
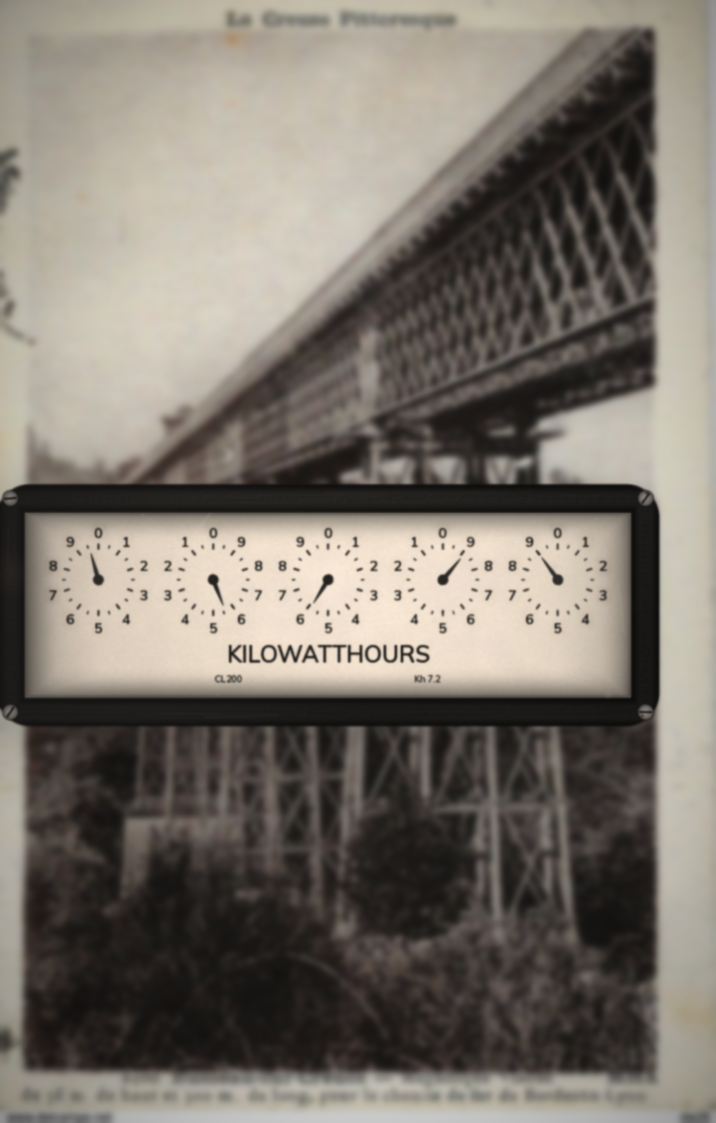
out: 95589 kWh
